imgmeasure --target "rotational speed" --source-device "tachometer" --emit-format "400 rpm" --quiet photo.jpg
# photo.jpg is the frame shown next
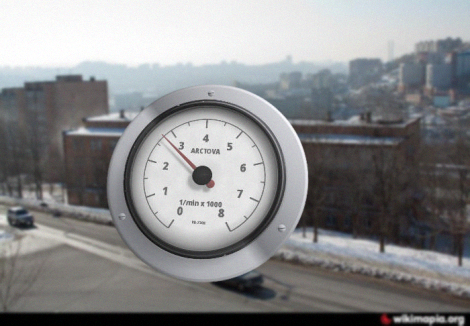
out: 2750 rpm
